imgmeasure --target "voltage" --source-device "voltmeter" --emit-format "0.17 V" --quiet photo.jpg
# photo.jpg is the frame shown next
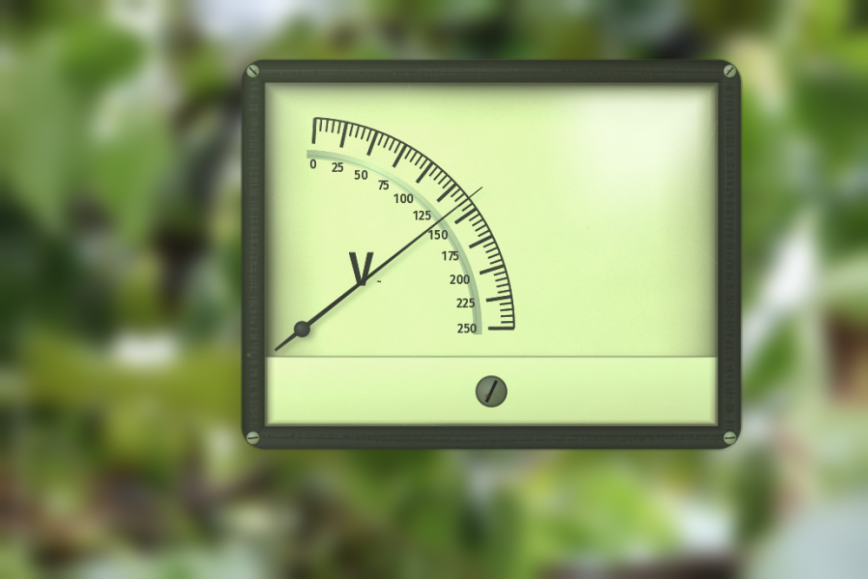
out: 140 V
